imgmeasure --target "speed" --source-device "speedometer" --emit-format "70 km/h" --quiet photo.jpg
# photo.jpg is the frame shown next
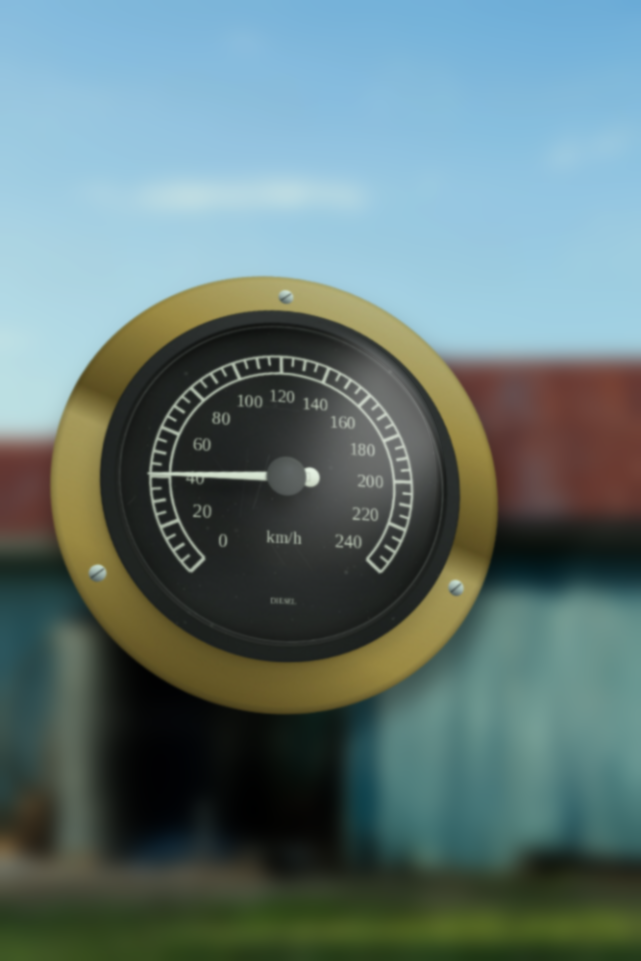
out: 40 km/h
